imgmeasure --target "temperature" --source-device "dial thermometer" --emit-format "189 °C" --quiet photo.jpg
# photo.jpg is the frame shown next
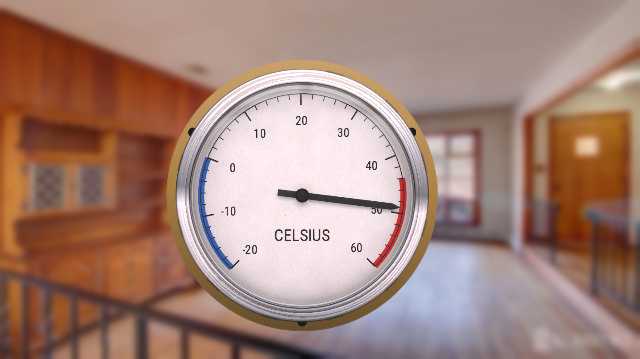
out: 49 °C
